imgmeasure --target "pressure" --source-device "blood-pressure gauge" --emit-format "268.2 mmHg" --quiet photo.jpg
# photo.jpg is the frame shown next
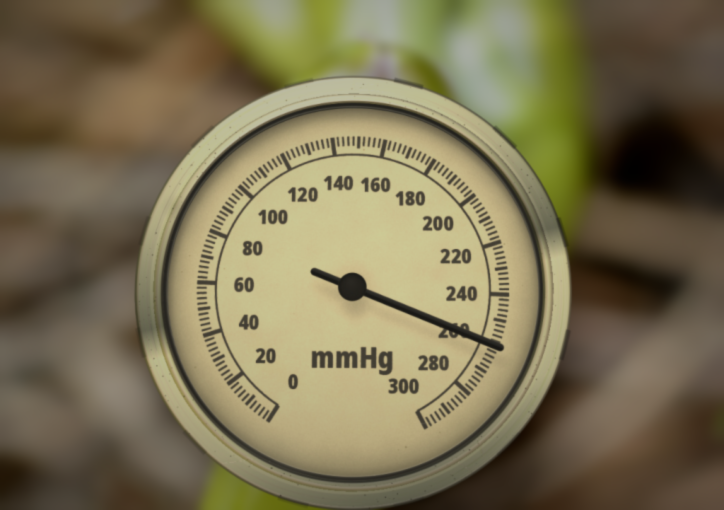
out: 260 mmHg
